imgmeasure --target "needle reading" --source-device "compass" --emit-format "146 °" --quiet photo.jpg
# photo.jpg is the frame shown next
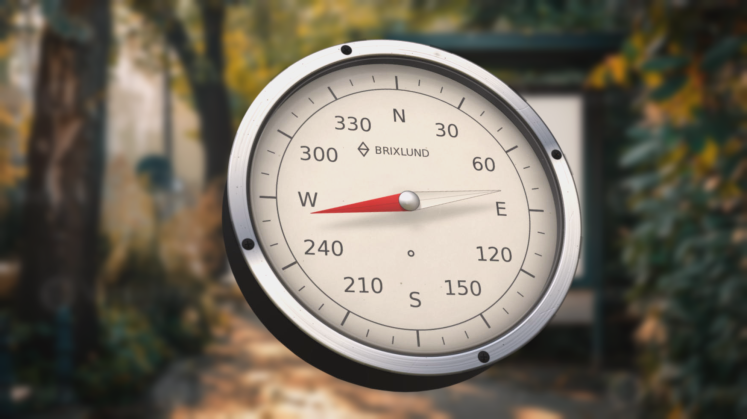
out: 260 °
